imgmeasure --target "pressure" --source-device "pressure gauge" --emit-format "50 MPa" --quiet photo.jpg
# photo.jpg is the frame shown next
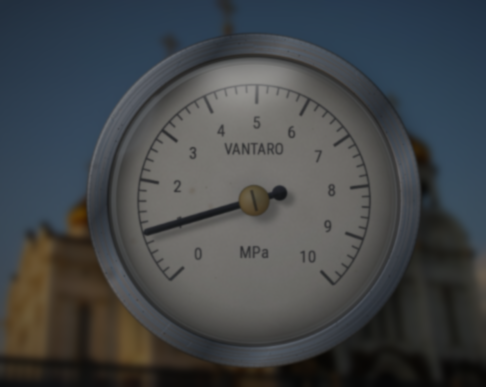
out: 1 MPa
